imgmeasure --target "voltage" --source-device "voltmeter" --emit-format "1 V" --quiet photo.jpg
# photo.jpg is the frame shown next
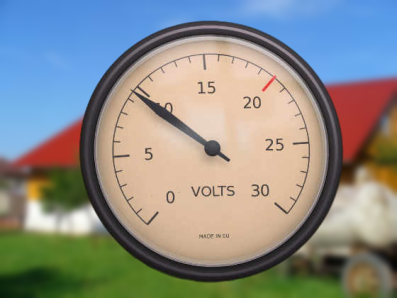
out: 9.5 V
